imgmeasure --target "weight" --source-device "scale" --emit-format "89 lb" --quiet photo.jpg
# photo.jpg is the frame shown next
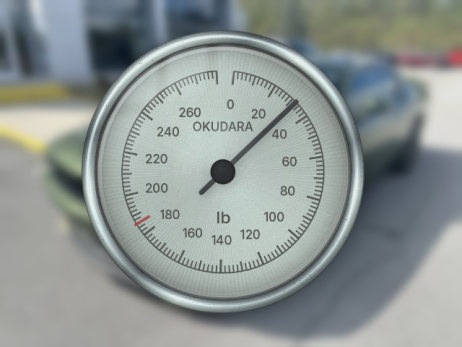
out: 32 lb
